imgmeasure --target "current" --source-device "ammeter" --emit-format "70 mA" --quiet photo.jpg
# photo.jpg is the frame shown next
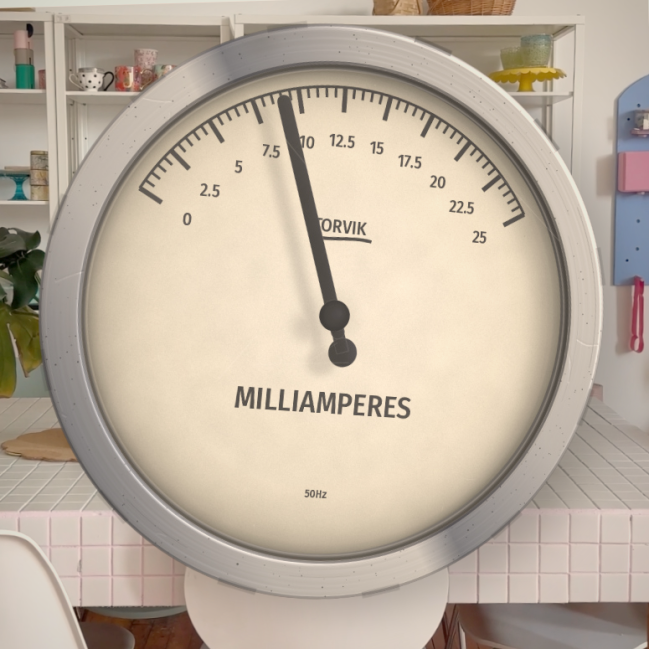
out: 9 mA
